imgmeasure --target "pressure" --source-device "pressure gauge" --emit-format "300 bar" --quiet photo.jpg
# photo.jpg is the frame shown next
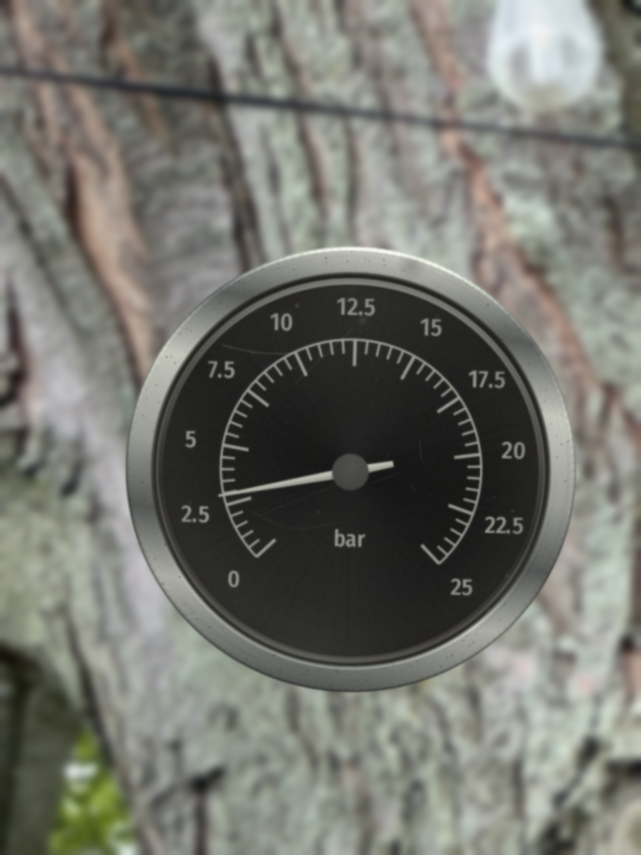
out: 3 bar
